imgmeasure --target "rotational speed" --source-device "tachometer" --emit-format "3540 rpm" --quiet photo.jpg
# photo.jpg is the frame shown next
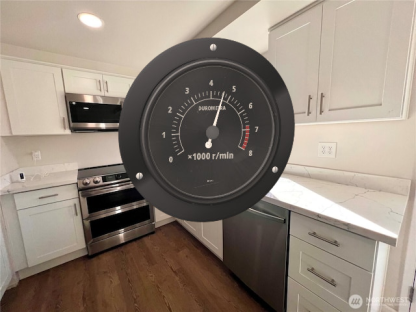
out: 4600 rpm
